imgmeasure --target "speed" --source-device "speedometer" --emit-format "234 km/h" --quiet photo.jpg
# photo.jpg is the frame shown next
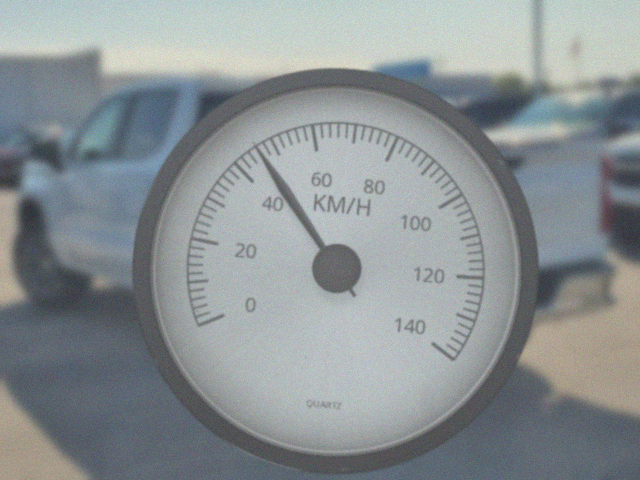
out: 46 km/h
